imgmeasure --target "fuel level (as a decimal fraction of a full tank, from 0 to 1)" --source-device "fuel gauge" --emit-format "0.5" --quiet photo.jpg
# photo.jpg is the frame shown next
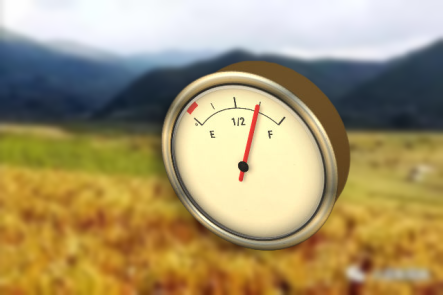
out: 0.75
